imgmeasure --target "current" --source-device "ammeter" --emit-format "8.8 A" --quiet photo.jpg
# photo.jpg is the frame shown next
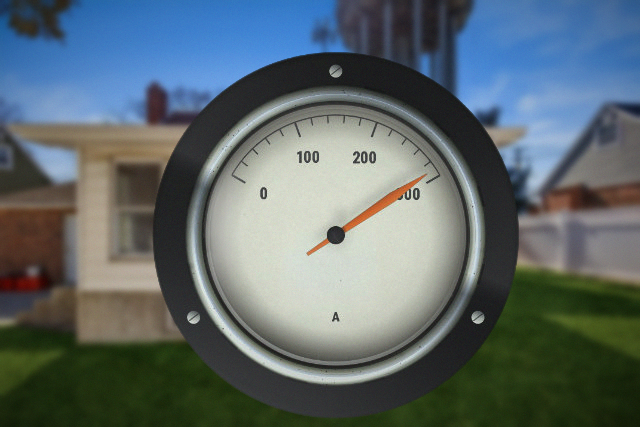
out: 290 A
